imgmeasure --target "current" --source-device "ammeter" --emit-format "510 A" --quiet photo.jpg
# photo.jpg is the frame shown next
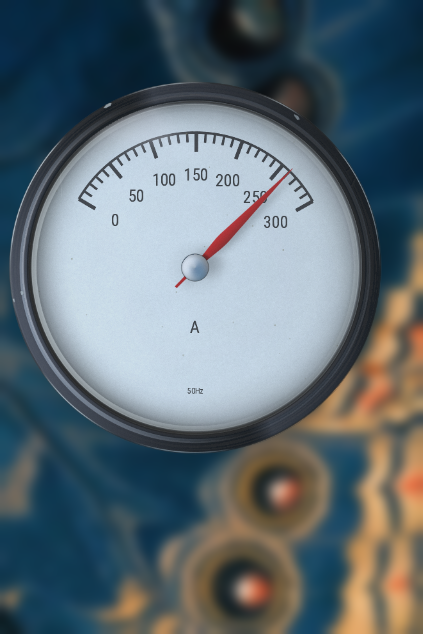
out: 260 A
